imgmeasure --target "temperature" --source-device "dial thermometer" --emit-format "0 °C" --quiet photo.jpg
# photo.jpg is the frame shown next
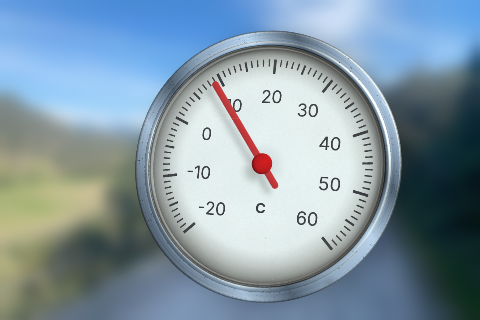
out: 9 °C
